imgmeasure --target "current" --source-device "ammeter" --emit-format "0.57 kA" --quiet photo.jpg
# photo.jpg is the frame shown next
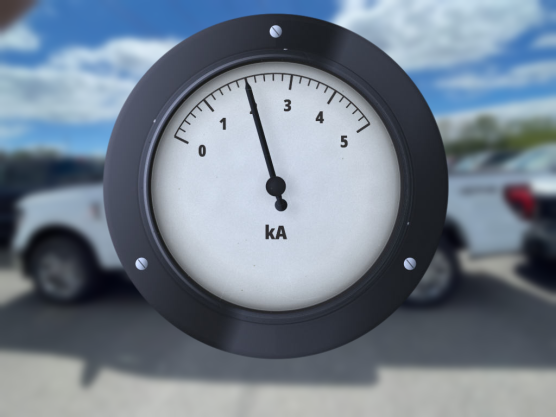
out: 2 kA
